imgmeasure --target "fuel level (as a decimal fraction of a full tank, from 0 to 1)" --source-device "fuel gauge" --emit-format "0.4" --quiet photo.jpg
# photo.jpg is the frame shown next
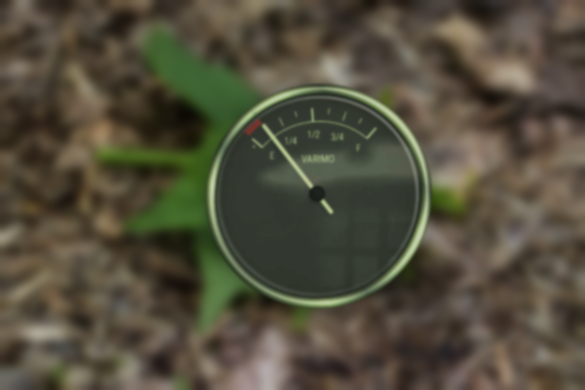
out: 0.125
